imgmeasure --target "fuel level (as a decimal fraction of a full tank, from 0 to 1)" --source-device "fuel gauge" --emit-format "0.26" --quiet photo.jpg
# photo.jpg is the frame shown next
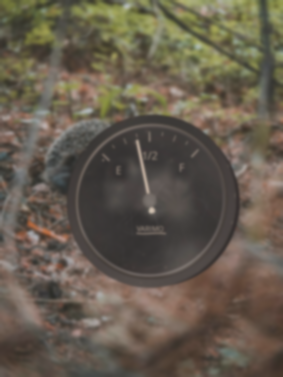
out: 0.375
